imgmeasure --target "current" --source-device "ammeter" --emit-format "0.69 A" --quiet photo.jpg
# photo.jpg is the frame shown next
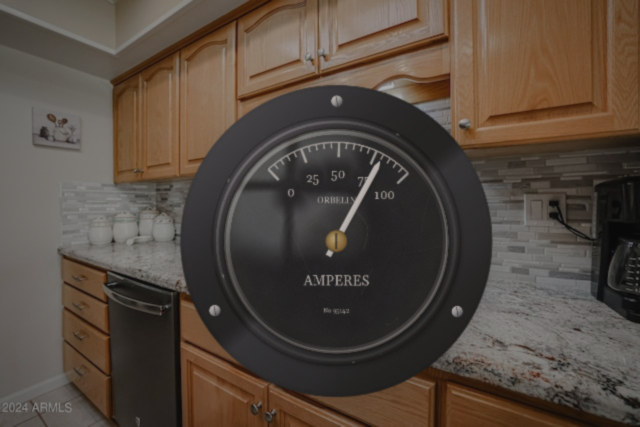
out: 80 A
